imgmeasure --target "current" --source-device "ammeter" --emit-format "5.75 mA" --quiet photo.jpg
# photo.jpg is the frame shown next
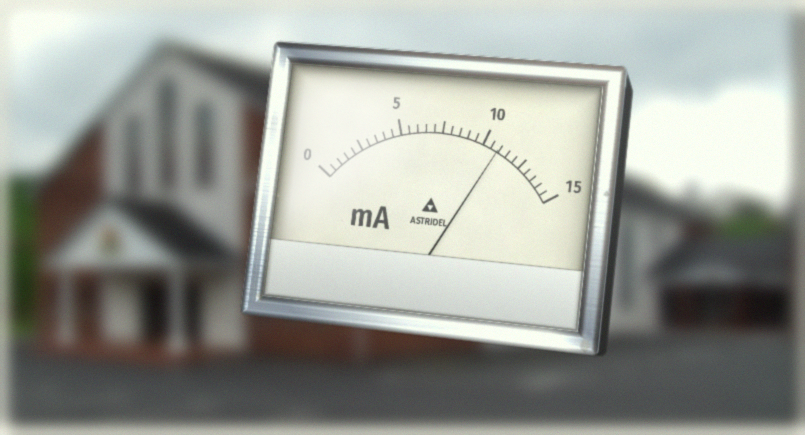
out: 11 mA
